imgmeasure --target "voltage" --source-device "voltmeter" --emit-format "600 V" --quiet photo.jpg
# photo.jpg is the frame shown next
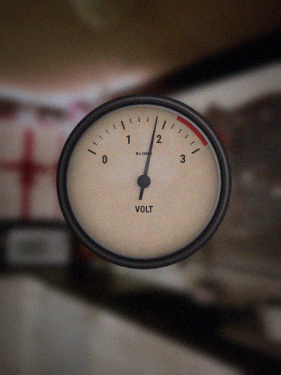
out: 1.8 V
